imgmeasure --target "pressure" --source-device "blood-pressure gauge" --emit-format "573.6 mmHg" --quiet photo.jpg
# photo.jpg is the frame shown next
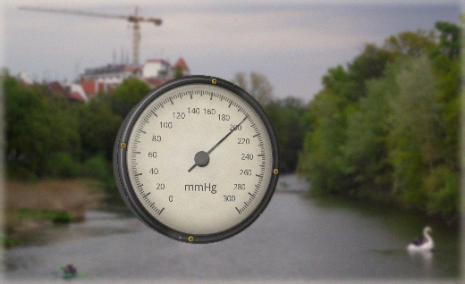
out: 200 mmHg
